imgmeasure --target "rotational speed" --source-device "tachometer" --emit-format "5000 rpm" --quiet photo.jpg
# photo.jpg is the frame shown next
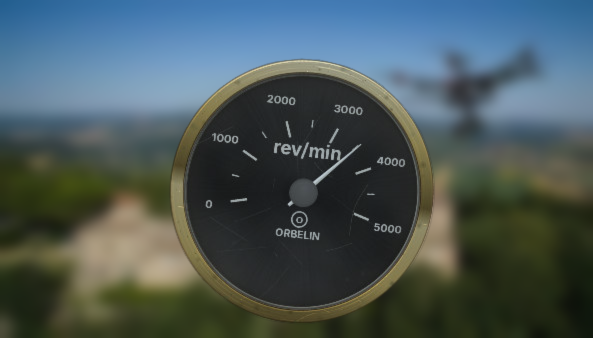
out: 3500 rpm
